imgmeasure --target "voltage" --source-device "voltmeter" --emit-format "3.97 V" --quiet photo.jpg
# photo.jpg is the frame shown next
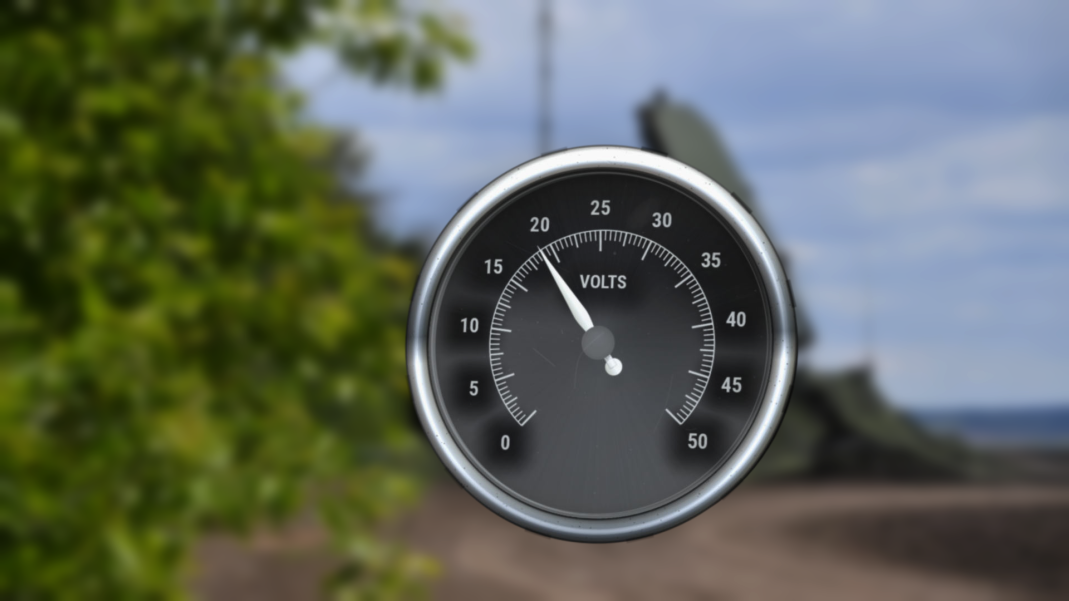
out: 19 V
